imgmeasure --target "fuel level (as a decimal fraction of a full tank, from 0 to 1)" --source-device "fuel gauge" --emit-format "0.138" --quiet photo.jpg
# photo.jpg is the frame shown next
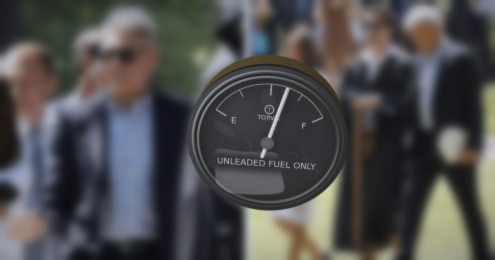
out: 0.625
